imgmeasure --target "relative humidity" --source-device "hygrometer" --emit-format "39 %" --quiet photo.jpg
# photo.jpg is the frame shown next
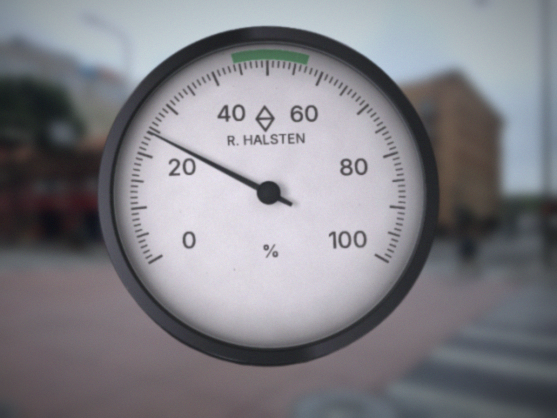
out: 24 %
